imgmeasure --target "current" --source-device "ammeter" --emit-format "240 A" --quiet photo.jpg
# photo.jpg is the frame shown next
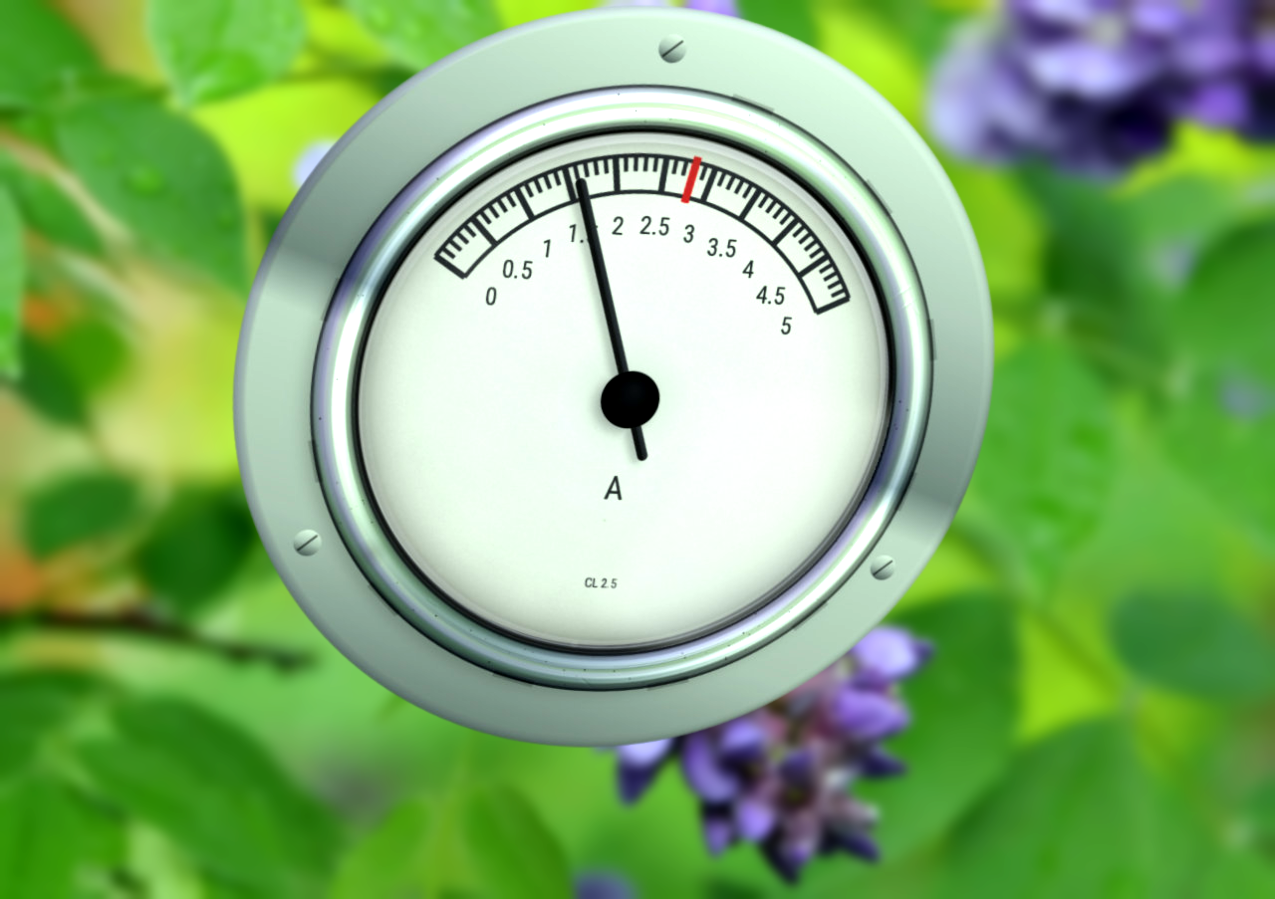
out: 1.6 A
